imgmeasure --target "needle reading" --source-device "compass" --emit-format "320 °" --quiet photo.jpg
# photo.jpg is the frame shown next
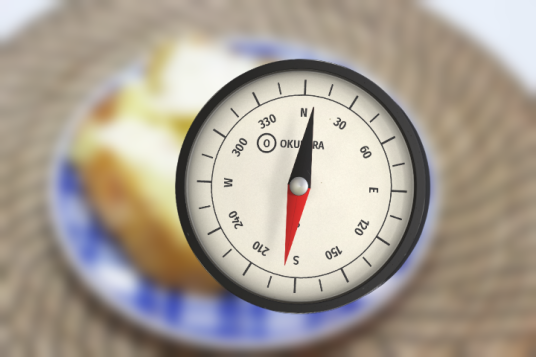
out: 187.5 °
